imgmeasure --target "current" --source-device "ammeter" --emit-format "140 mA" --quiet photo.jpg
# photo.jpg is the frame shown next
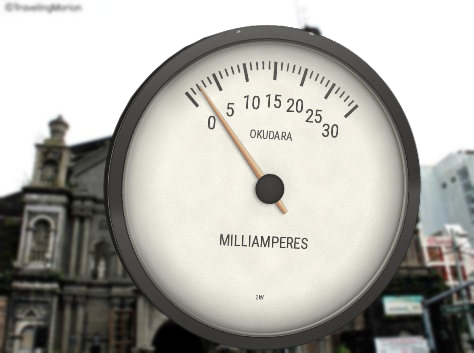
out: 2 mA
